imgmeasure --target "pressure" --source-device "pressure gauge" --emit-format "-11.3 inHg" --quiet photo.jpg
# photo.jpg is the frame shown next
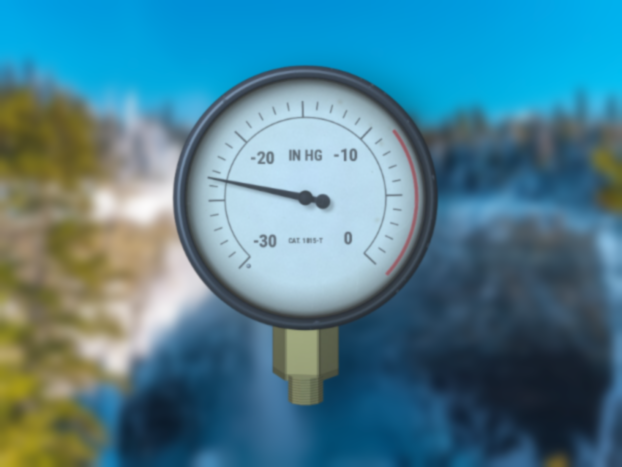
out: -23.5 inHg
